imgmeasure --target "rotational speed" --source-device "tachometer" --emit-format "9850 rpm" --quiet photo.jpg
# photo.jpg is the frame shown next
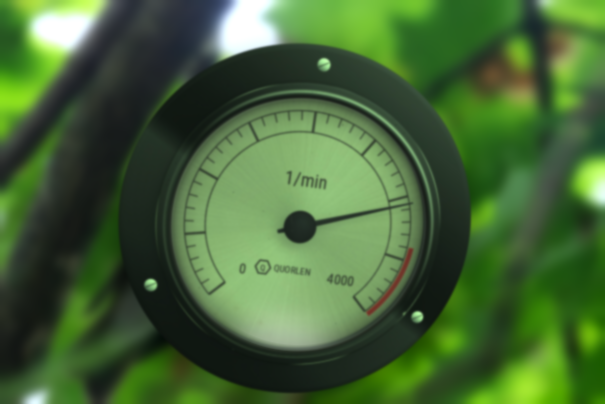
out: 3050 rpm
